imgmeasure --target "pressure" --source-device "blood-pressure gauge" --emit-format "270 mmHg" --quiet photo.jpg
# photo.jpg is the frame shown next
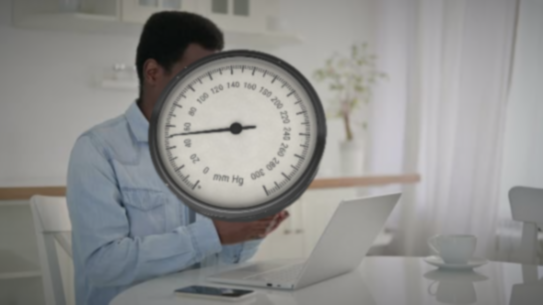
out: 50 mmHg
